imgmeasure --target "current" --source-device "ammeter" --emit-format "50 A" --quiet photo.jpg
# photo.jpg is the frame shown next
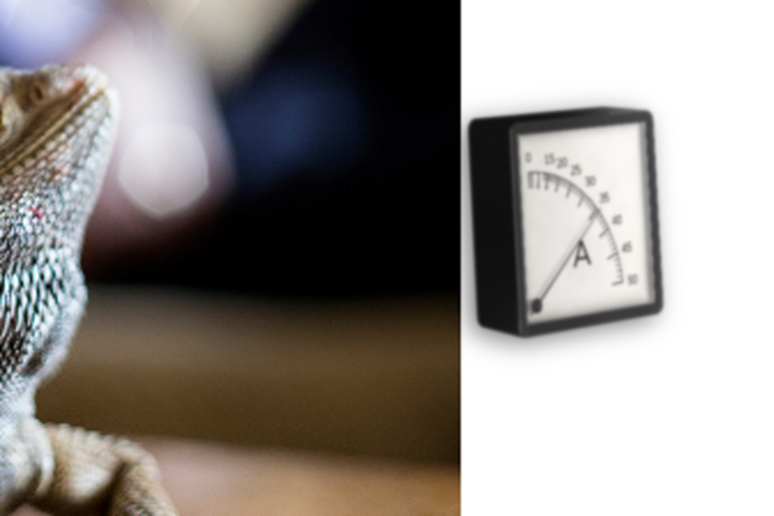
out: 35 A
